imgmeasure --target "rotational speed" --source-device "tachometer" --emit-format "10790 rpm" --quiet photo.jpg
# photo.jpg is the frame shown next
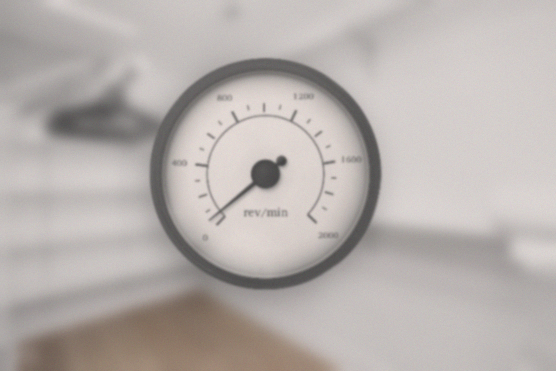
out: 50 rpm
